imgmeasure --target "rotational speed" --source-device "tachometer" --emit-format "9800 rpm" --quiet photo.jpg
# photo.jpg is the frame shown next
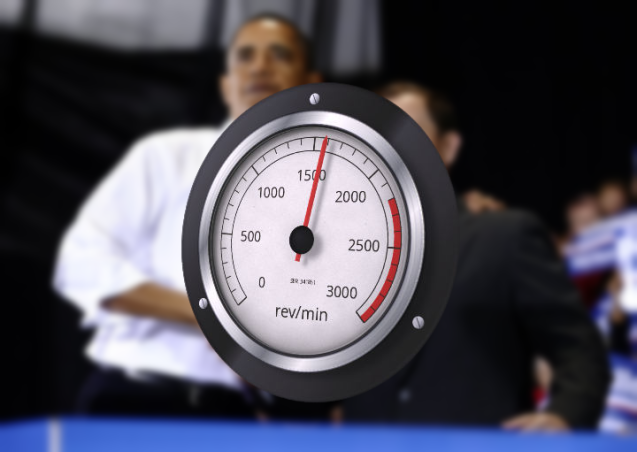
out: 1600 rpm
